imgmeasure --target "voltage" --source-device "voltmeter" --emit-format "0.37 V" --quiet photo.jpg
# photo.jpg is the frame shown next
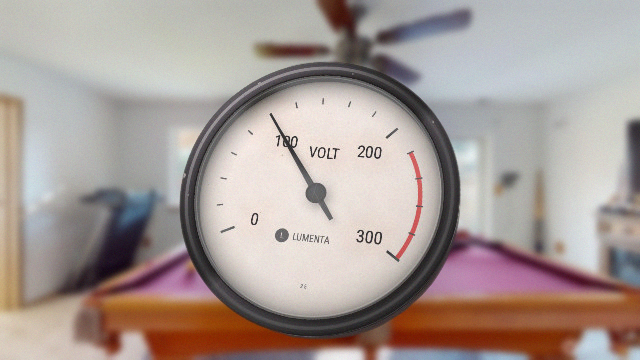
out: 100 V
